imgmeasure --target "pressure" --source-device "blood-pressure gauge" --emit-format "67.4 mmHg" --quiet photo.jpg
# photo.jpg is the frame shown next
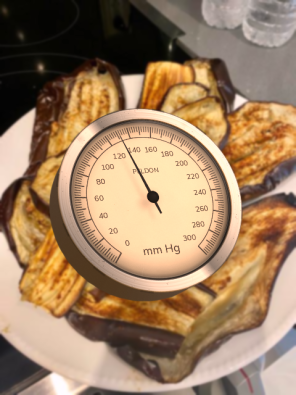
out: 130 mmHg
